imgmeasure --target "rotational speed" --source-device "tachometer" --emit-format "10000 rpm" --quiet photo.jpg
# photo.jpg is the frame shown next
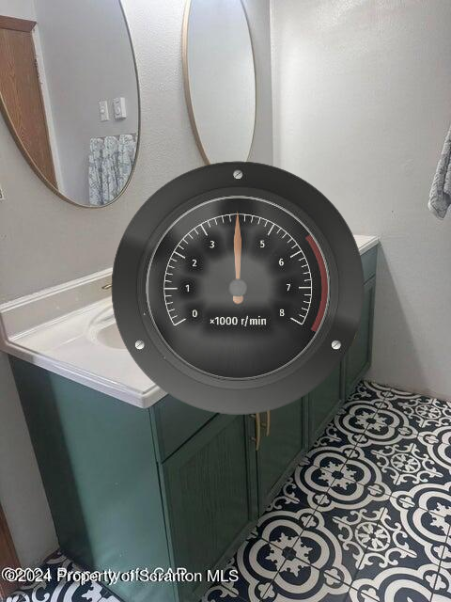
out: 4000 rpm
